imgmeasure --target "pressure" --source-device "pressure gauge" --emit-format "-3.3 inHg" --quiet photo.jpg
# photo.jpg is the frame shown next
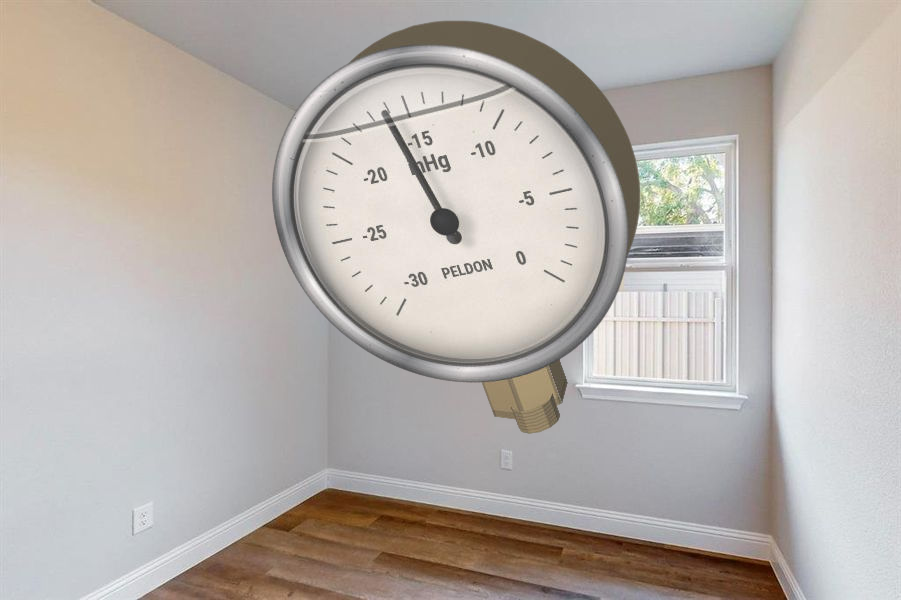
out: -16 inHg
